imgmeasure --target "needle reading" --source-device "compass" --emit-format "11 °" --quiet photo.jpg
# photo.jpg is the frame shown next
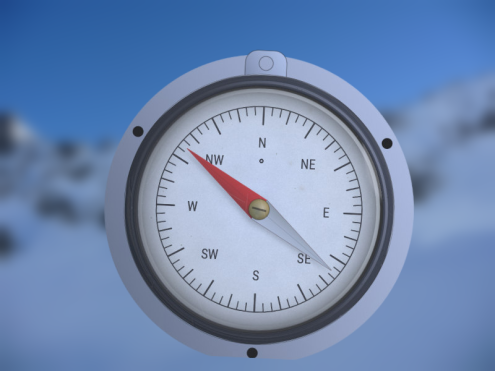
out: 307.5 °
